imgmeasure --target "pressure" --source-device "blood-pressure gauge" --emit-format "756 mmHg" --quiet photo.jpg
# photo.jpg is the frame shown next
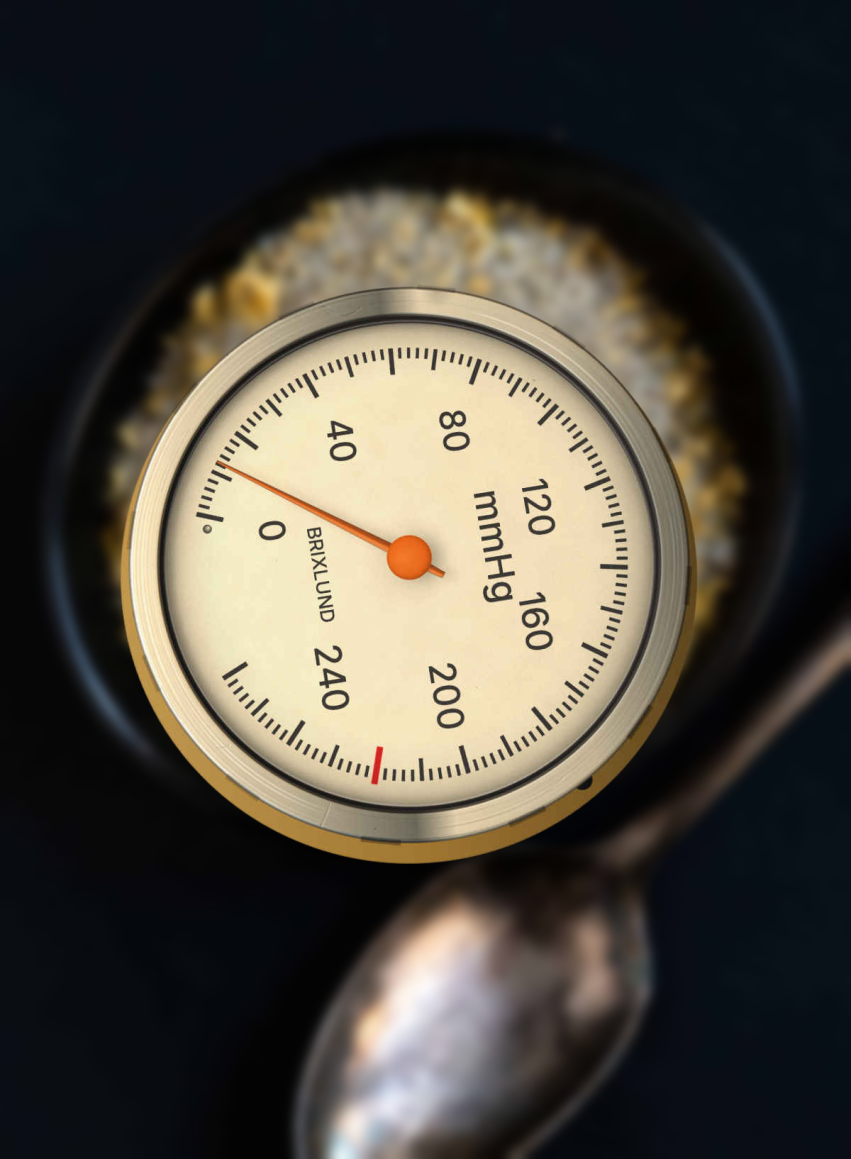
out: 12 mmHg
